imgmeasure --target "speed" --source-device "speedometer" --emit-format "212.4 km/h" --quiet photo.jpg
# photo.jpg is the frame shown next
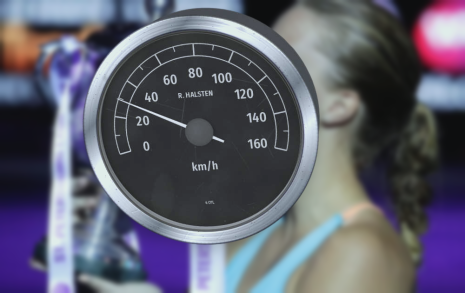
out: 30 km/h
